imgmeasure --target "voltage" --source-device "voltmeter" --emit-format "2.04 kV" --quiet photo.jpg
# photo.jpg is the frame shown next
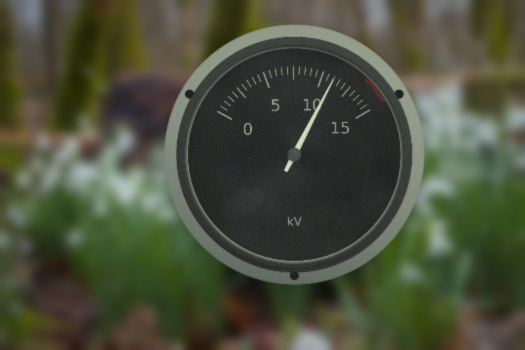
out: 11 kV
